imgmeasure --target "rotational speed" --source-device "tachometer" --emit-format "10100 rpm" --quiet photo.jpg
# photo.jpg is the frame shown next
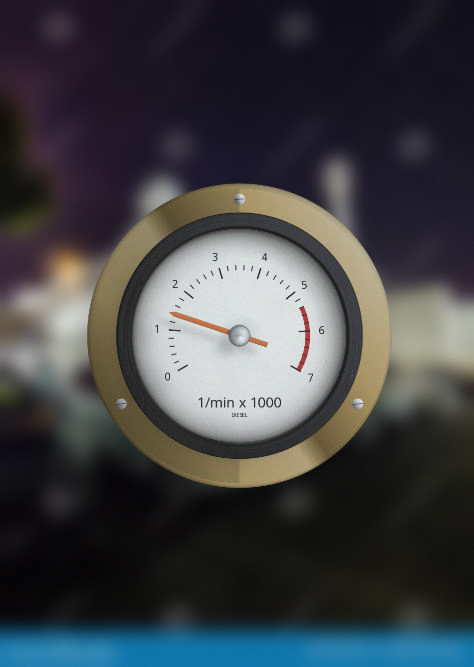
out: 1400 rpm
